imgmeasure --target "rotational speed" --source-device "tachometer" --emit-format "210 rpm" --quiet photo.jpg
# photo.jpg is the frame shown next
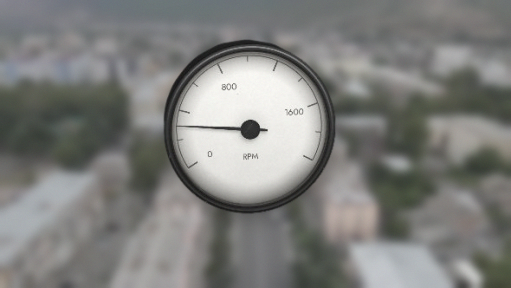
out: 300 rpm
